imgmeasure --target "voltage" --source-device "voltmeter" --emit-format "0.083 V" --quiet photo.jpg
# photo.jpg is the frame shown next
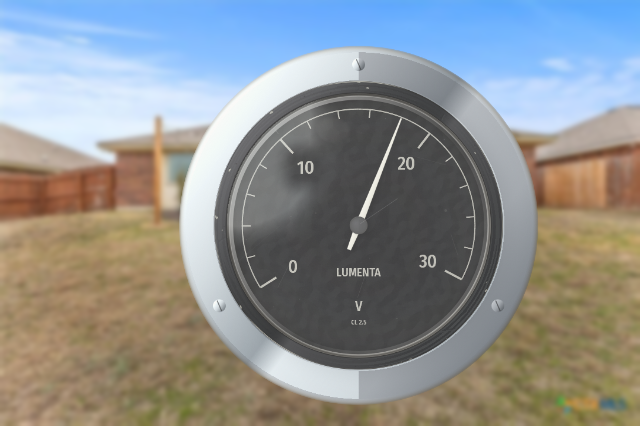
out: 18 V
